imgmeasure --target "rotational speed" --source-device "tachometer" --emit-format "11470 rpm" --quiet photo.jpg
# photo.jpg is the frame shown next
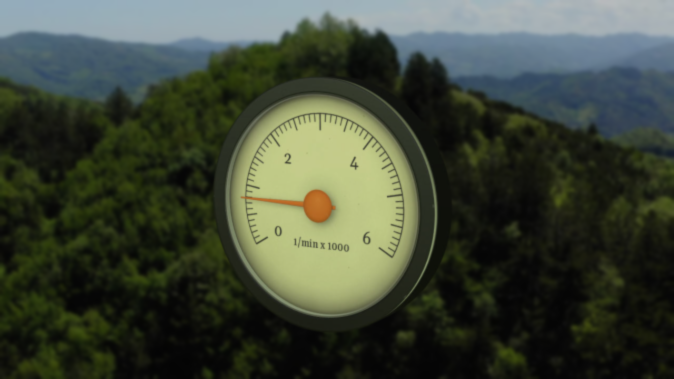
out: 800 rpm
